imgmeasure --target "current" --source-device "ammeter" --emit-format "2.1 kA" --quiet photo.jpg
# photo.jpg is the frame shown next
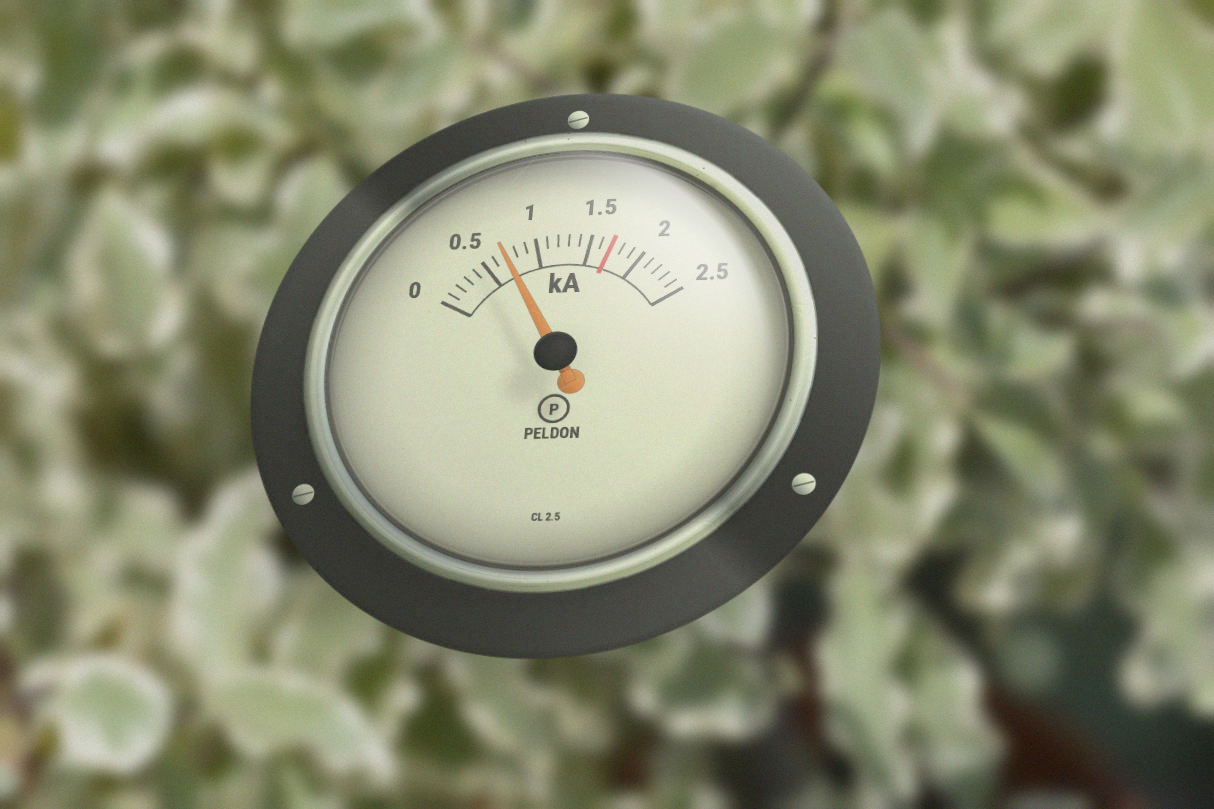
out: 0.7 kA
